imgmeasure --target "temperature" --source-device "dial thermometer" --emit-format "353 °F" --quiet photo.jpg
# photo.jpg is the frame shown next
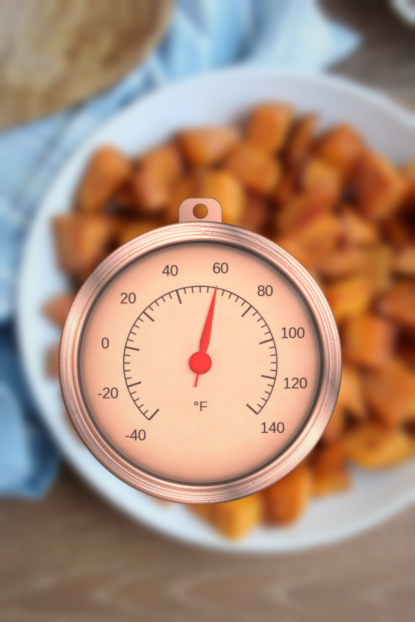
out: 60 °F
